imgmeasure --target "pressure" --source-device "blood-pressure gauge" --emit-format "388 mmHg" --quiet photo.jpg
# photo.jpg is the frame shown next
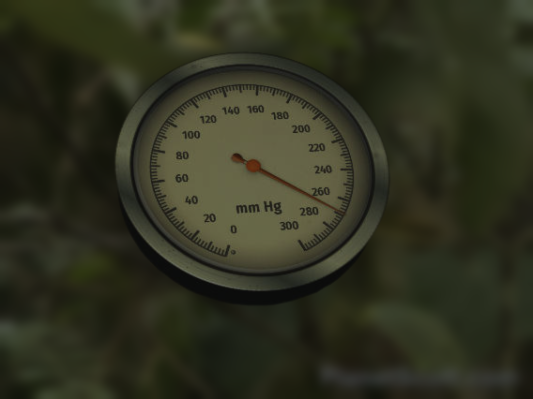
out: 270 mmHg
